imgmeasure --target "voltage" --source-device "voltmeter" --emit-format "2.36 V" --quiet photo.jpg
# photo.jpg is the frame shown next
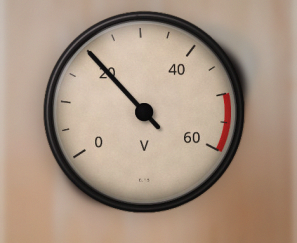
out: 20 V
